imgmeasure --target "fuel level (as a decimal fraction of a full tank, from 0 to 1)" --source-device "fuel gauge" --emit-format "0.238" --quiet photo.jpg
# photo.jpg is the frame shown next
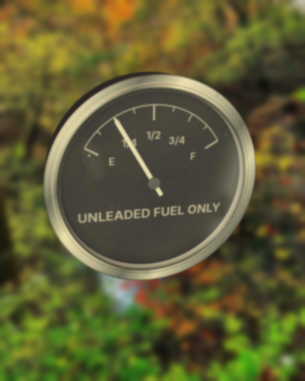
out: 0.25
